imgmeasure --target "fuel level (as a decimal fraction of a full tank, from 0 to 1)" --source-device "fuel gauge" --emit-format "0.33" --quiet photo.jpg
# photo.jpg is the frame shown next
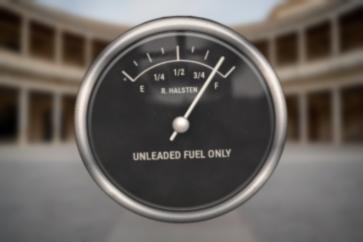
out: 0.875
